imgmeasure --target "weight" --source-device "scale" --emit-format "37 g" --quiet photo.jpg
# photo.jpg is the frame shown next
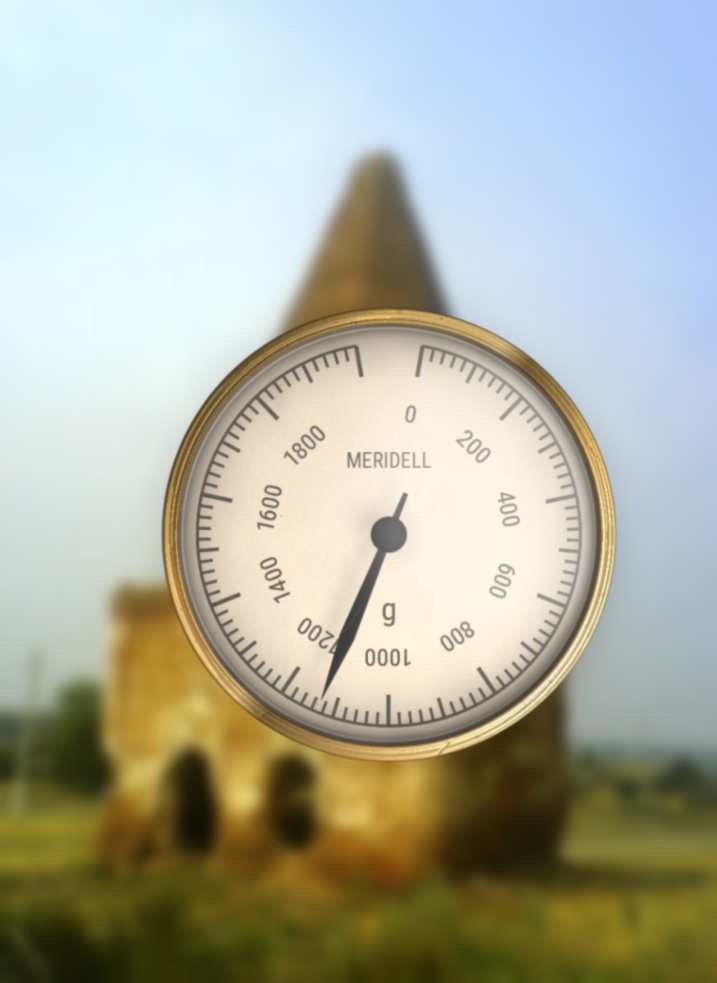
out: 1130 g
